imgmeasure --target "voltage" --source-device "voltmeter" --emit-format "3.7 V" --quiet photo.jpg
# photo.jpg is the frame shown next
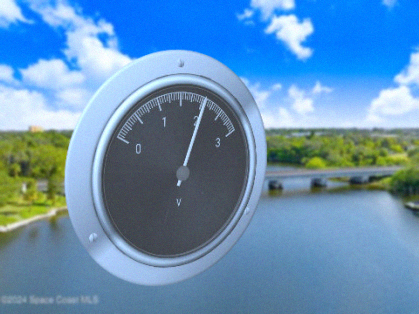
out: 2 V
